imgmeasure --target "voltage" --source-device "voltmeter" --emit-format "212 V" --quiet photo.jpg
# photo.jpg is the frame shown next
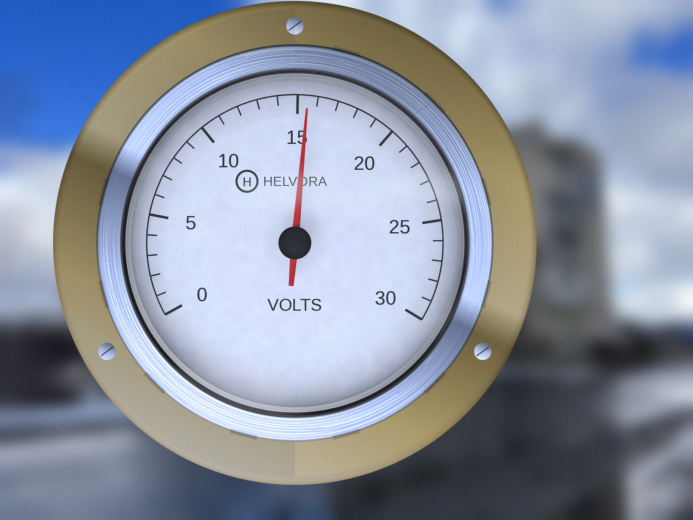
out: 15.5 V
